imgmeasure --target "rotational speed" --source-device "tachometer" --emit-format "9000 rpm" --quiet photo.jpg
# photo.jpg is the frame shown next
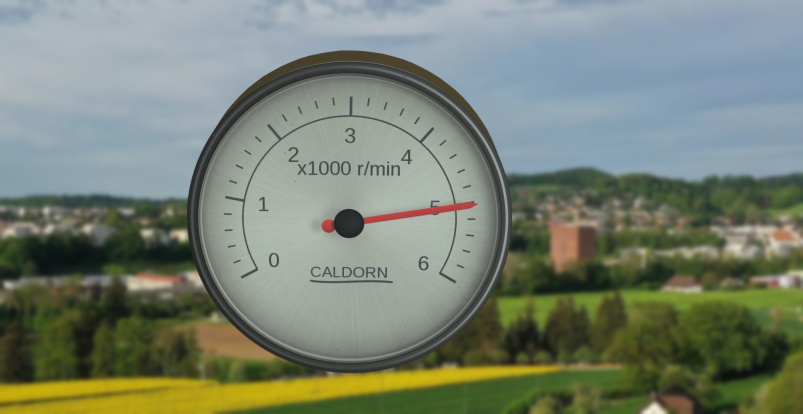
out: 5000 rpm
